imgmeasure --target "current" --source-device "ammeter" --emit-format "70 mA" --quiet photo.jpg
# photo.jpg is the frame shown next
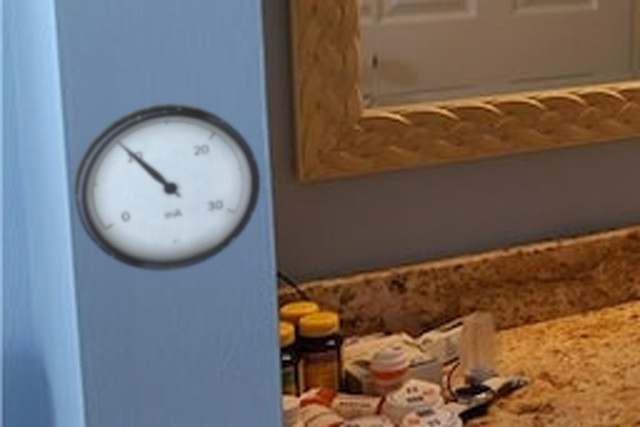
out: 10 mA
